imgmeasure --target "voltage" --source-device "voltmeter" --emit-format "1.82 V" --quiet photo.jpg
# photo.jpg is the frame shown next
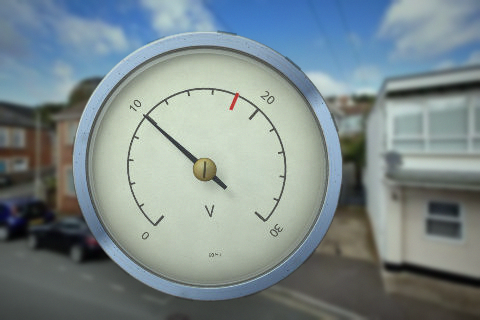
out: 10 V
